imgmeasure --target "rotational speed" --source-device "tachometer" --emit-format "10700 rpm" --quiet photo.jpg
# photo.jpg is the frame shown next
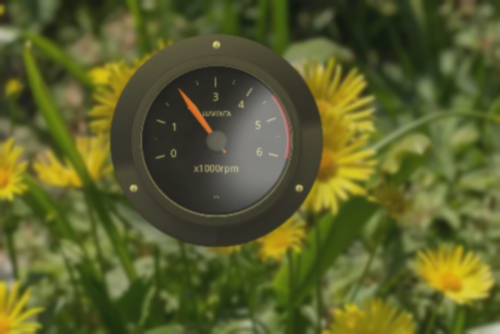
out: 2000 rpm
